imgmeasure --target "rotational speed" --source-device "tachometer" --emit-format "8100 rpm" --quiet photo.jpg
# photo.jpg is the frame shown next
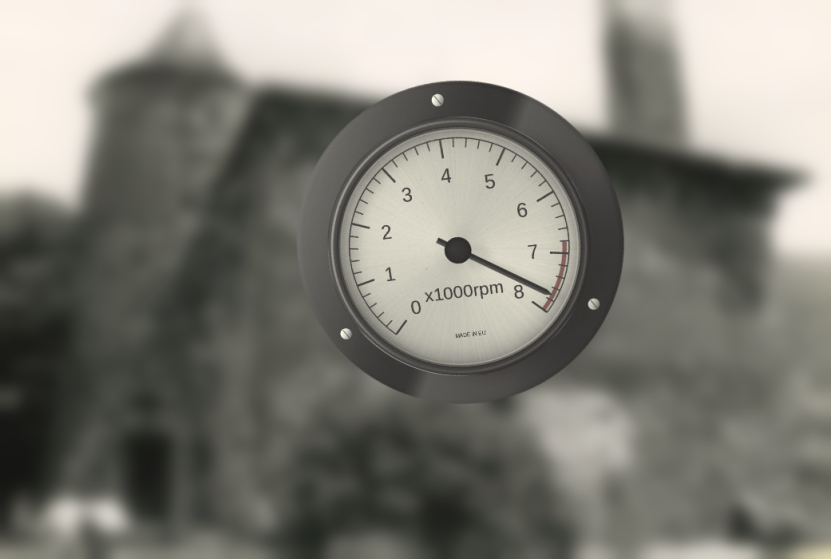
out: 7700 rpm
